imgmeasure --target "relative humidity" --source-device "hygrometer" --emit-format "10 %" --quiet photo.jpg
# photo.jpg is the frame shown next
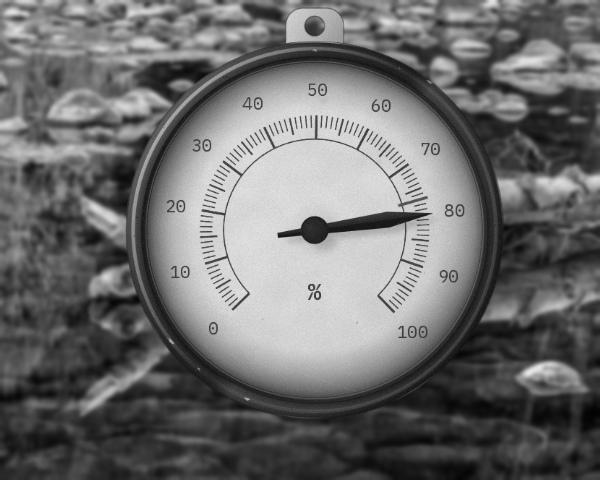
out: 80 %
